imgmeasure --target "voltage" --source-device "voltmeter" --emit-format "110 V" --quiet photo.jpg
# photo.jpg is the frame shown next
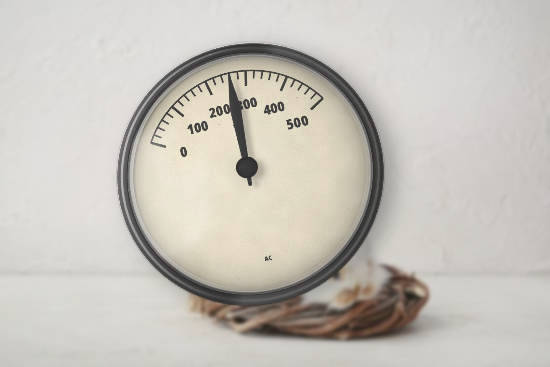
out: 260 V
